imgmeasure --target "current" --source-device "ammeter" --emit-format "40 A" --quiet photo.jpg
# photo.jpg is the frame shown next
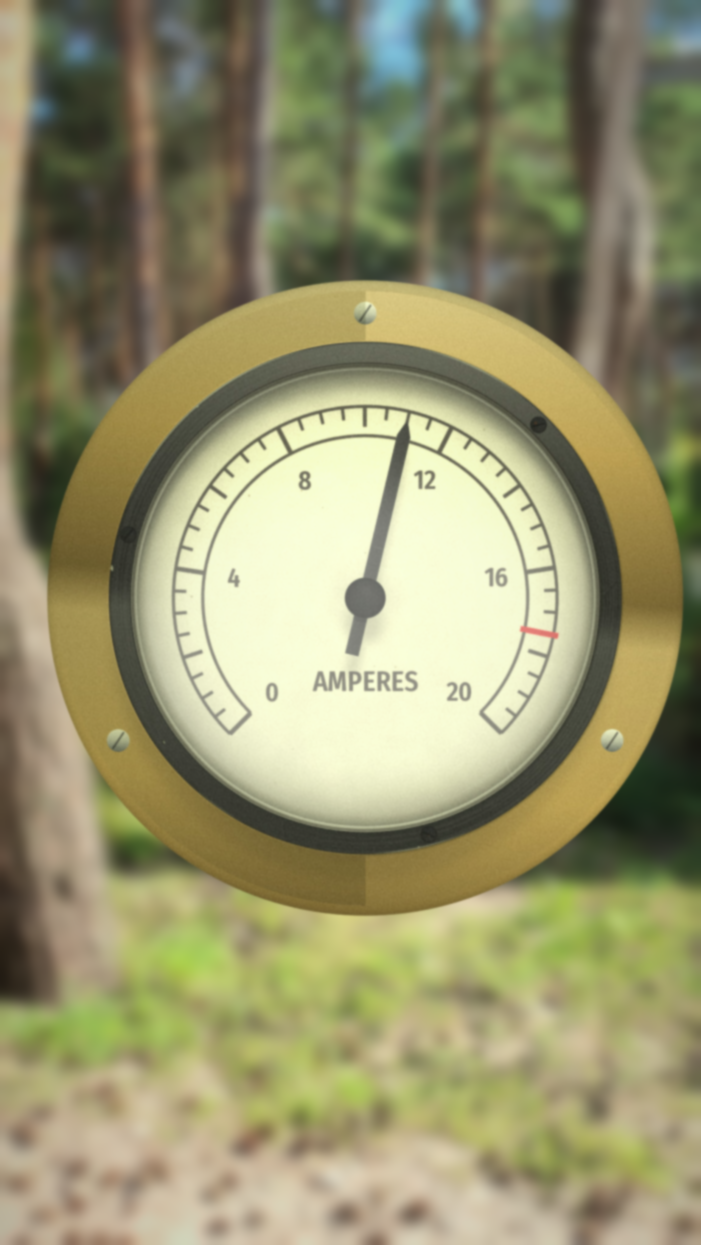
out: 11 A
